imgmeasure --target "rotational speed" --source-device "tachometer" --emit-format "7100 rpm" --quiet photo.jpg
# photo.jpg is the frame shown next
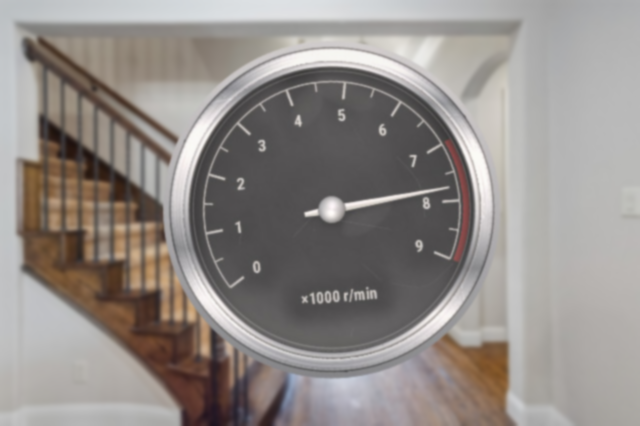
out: 7750 rpm
